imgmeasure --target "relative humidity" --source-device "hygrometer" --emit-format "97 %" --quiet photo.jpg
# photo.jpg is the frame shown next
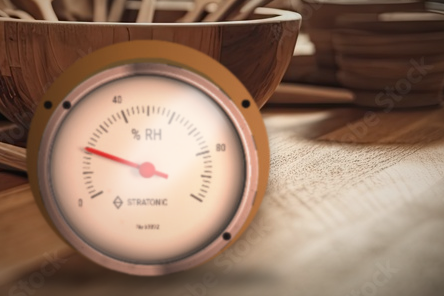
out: 20 %
